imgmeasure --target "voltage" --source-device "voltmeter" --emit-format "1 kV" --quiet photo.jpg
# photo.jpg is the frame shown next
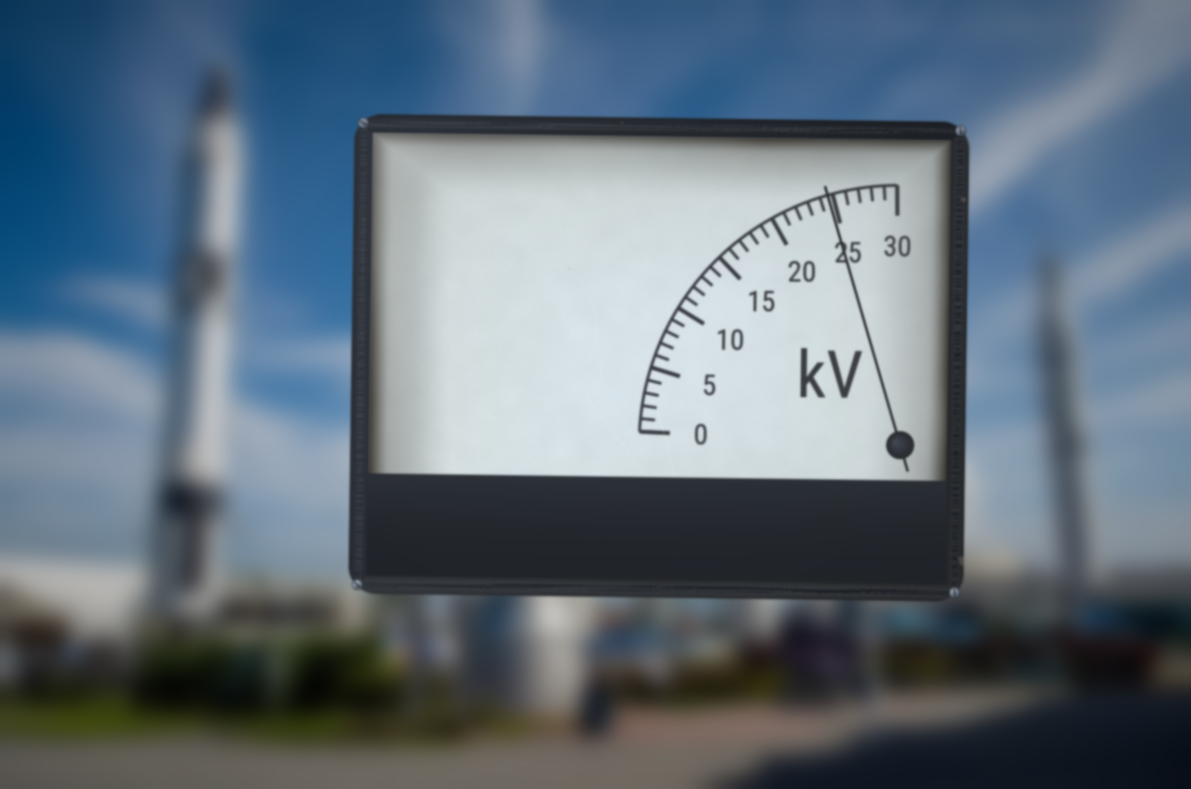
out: 24.5 kV
